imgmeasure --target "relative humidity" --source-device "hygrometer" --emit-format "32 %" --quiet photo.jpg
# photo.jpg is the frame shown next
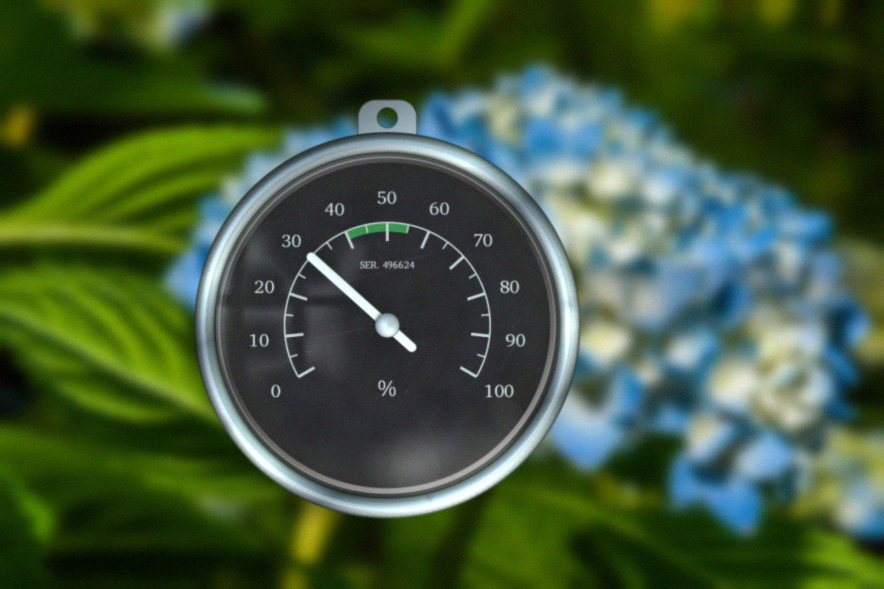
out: 30 %
